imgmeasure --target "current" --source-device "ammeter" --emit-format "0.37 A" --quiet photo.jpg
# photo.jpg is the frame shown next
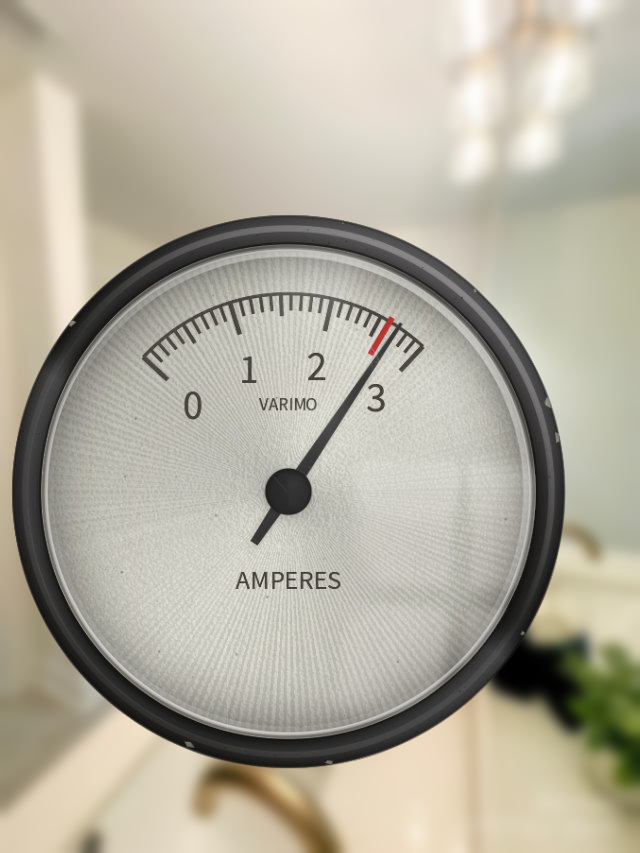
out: 2.7 A
